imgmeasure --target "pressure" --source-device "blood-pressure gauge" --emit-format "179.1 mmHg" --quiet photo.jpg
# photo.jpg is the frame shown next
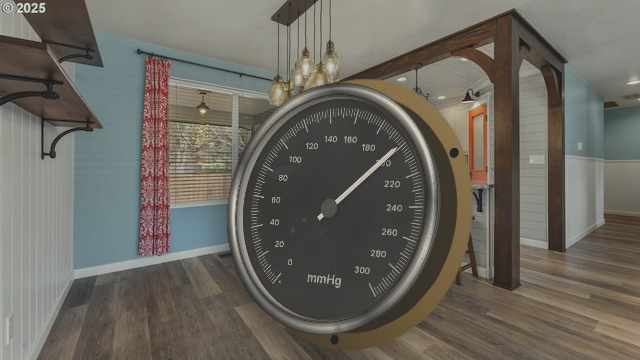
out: 200 mmHg
